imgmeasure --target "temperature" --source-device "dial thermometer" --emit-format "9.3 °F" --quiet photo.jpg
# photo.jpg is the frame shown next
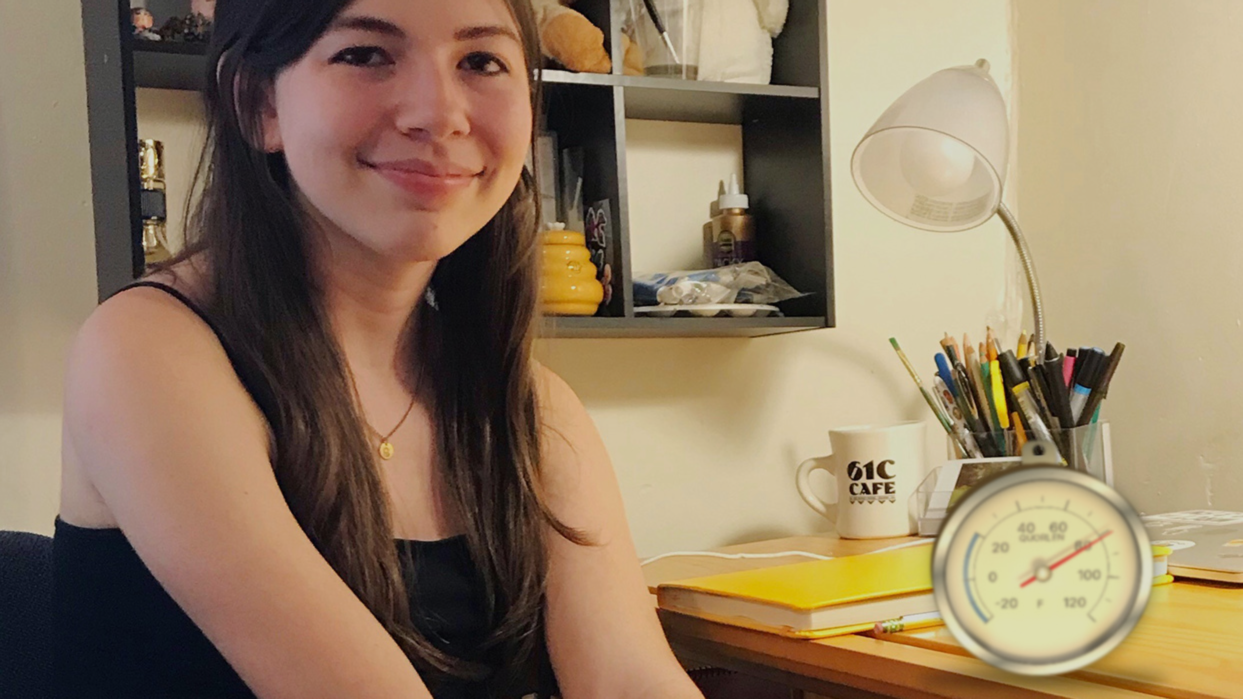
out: 80 °F
